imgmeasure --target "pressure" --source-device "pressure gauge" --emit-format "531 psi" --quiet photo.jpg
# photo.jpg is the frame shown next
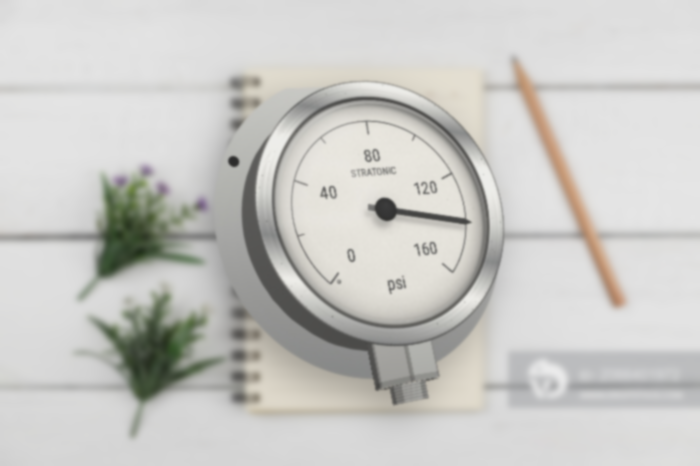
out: 140 psi
